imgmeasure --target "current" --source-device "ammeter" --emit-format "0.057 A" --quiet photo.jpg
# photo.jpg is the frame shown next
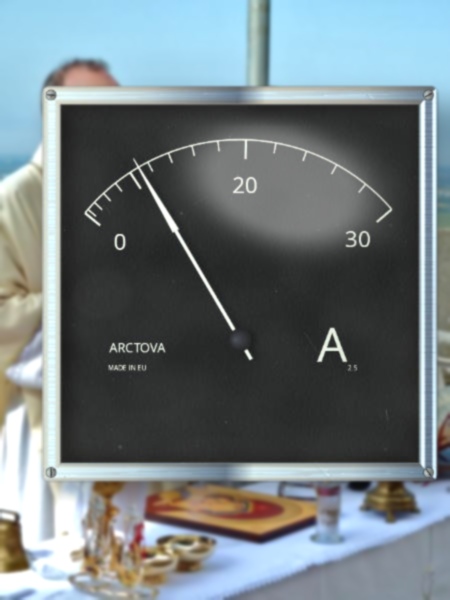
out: 11 A
